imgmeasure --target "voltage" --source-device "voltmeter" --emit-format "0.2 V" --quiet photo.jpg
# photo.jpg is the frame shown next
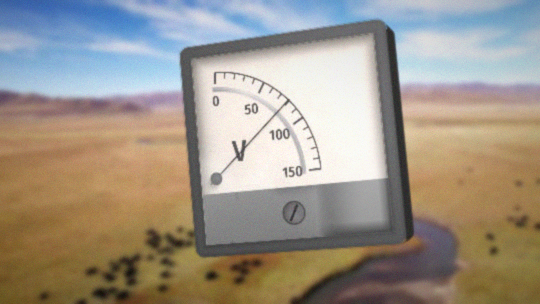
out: 80 V
